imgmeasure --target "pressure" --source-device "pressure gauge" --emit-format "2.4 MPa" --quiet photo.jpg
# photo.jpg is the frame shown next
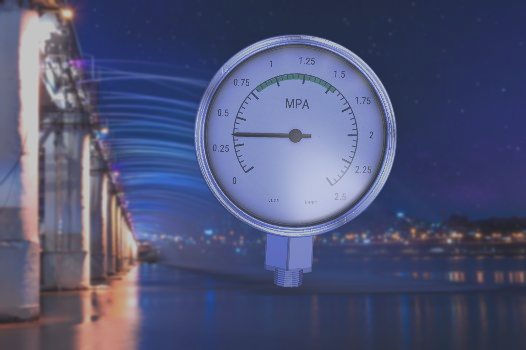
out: 0.35 MPa
